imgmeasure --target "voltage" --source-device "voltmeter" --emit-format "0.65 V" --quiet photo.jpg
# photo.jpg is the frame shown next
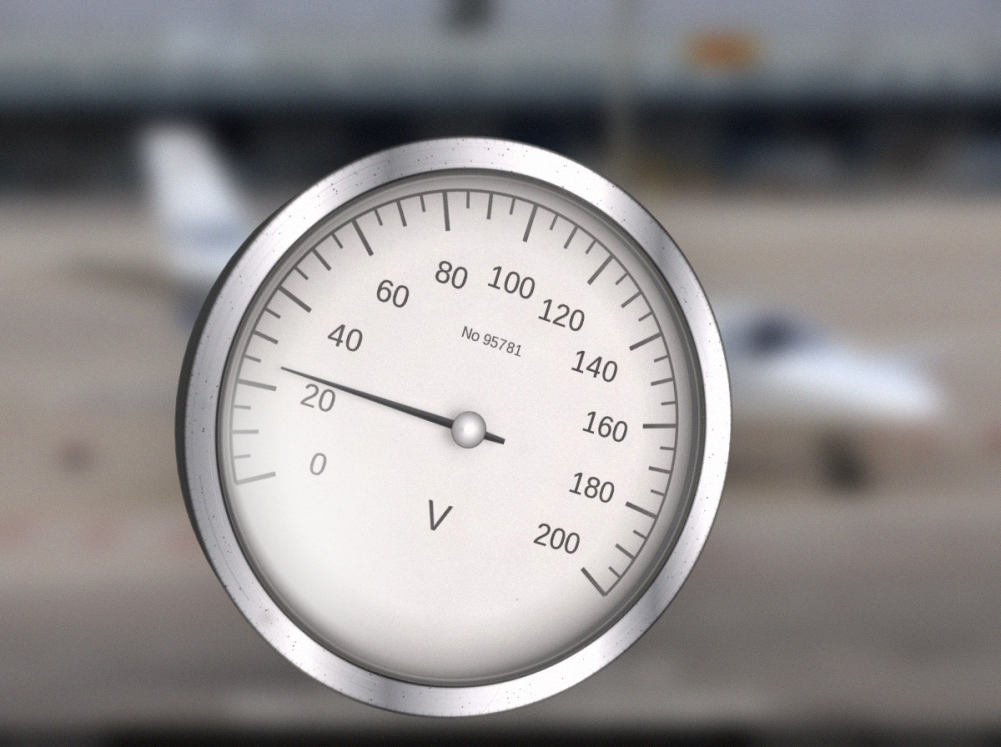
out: 25 V
